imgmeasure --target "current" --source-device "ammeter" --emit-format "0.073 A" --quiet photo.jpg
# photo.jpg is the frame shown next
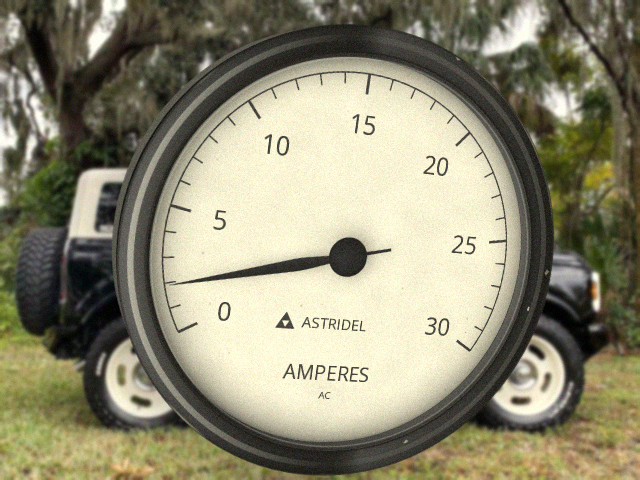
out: 2 A
